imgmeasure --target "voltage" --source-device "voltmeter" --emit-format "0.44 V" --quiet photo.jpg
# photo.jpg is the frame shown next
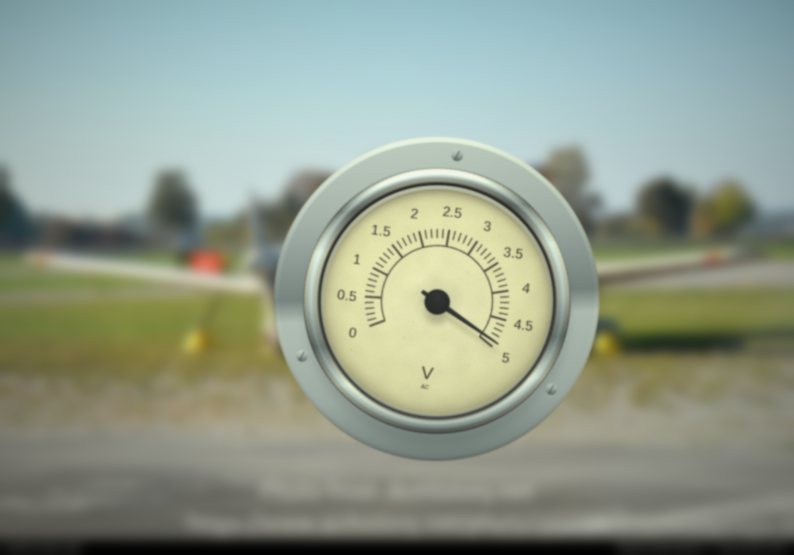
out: 4.9 V
